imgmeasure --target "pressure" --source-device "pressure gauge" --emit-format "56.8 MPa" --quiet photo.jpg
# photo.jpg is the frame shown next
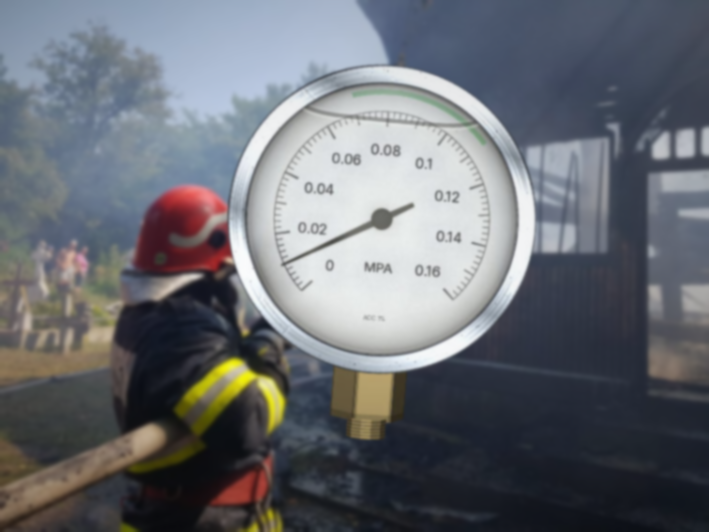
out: 0.01 MPa
